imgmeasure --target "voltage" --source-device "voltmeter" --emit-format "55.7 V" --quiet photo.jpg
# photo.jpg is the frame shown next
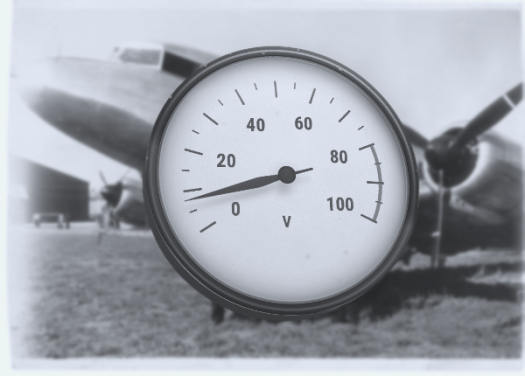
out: 7.5 V
